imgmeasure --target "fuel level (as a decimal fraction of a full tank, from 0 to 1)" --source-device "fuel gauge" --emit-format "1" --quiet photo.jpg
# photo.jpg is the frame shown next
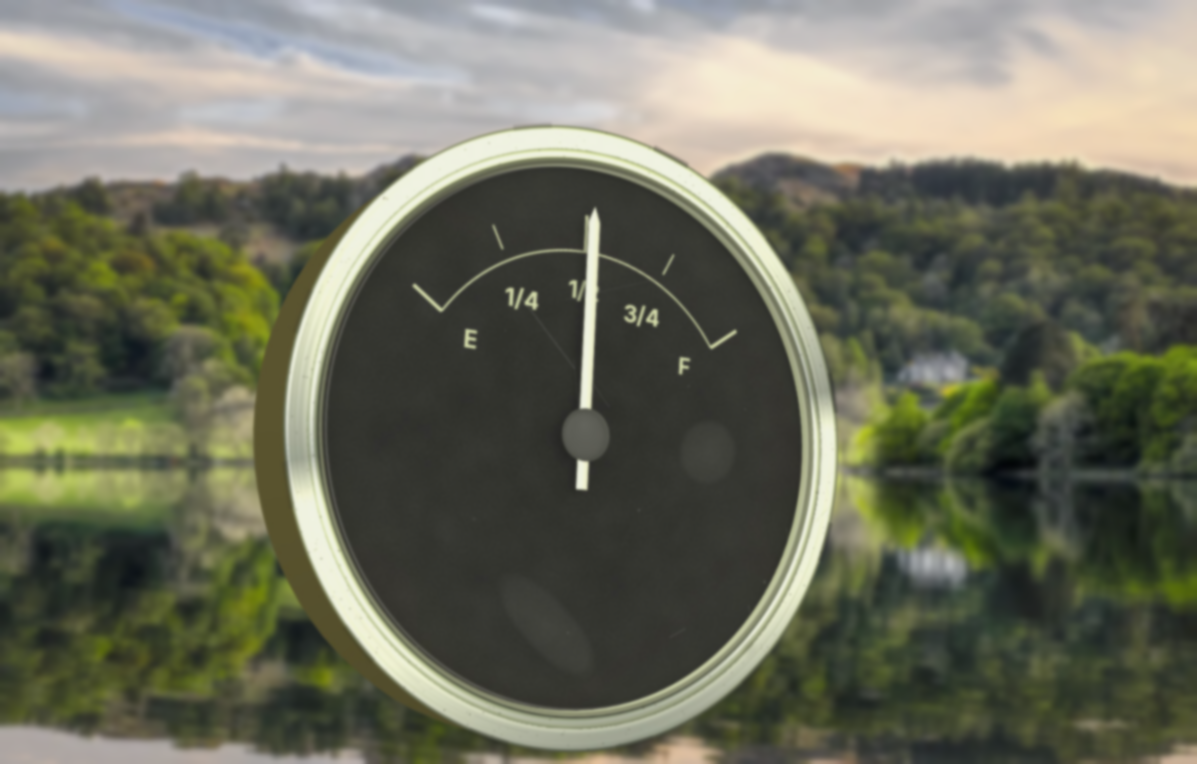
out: 0.5
